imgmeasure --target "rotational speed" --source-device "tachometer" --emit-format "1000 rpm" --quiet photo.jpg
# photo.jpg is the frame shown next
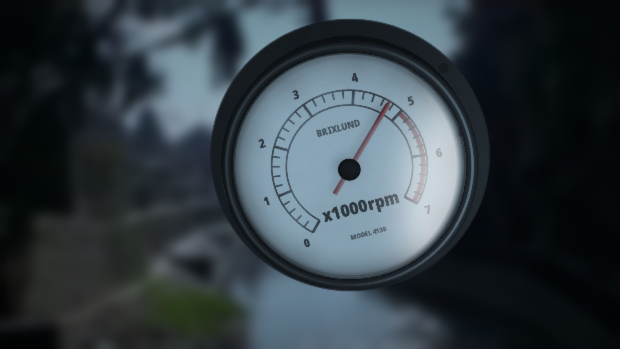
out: 4700 rpm
